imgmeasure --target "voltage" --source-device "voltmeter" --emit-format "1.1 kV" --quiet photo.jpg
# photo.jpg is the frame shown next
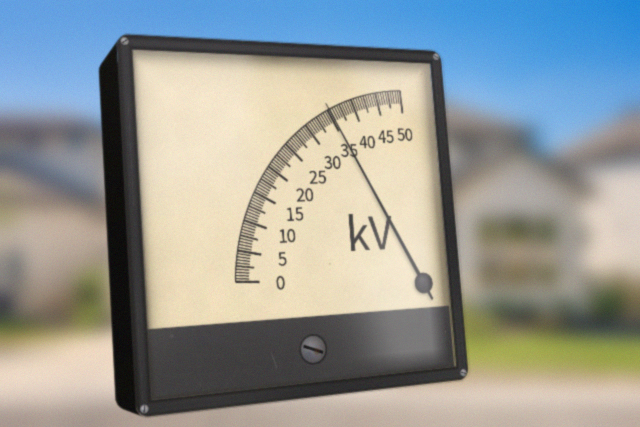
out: 35 kV
